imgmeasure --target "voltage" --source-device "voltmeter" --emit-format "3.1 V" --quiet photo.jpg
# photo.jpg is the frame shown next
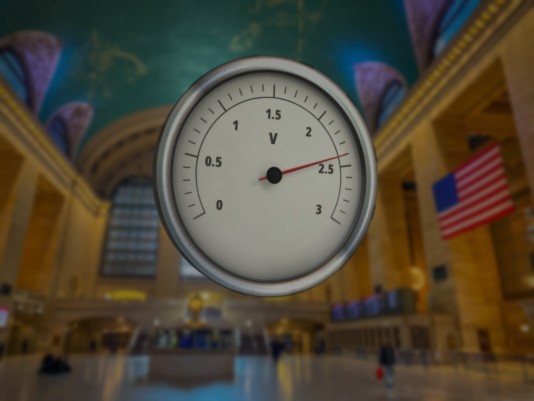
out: 2.4 V
